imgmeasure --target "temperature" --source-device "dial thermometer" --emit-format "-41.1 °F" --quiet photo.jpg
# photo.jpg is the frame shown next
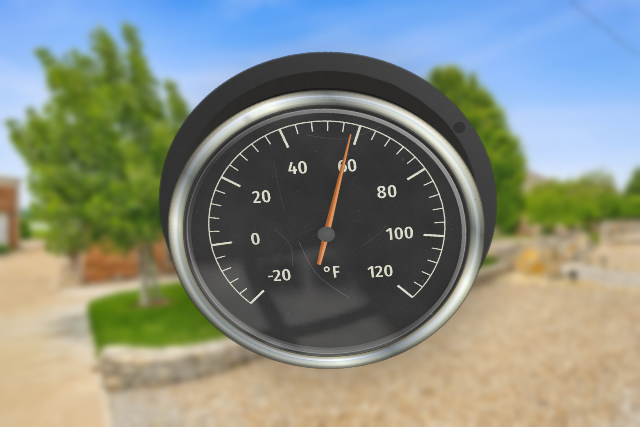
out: 58 °F
